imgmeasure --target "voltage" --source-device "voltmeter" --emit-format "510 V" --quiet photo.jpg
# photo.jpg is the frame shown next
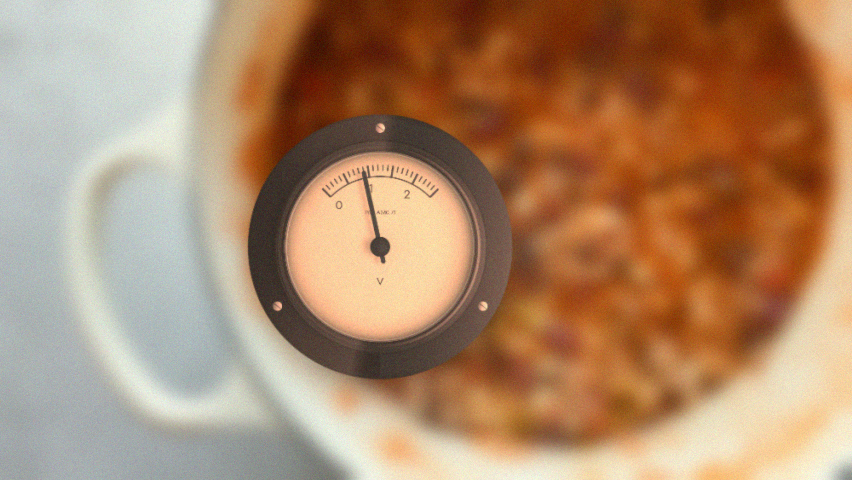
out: 0.9 V
